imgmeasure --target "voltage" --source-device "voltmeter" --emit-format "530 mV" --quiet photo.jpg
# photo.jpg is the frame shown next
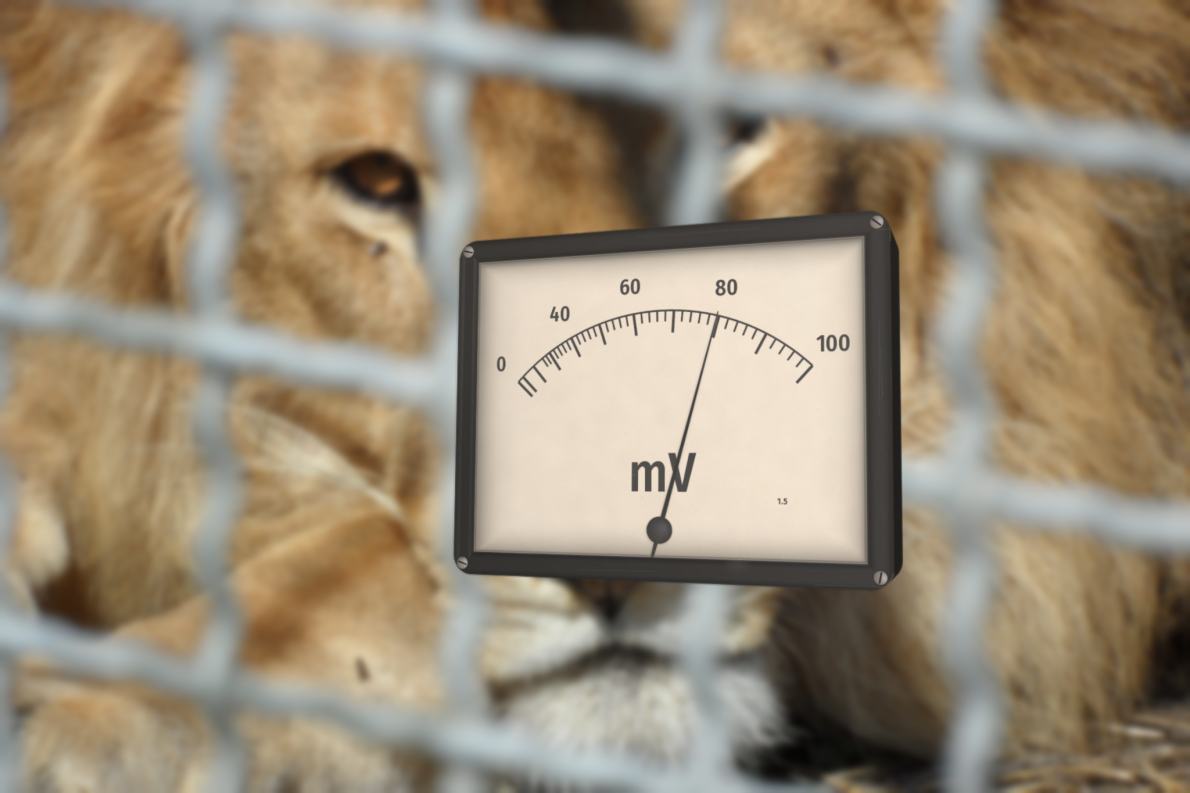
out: 80 mV
